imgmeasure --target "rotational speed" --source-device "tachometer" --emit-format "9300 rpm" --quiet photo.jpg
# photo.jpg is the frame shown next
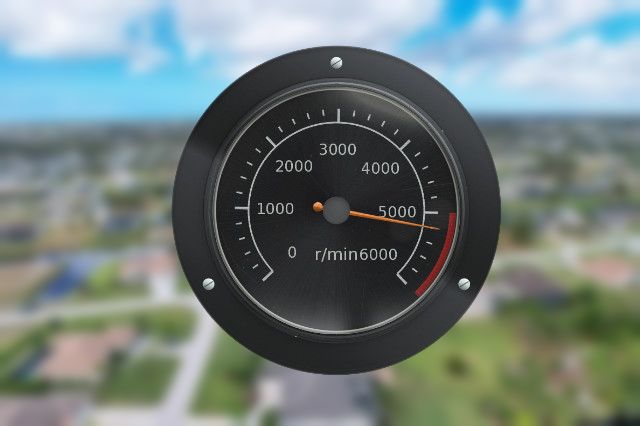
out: 5200 rpm
